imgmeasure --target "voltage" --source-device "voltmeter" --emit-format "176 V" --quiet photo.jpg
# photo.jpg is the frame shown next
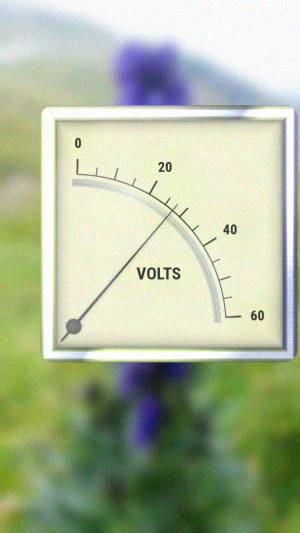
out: 27.5 V
